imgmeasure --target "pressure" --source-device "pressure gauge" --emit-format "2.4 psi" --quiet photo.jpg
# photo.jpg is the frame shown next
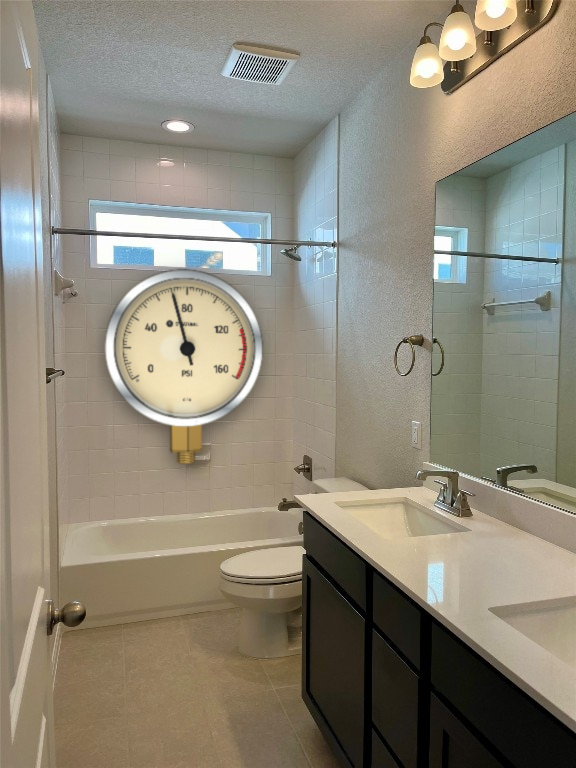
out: 70 psi
